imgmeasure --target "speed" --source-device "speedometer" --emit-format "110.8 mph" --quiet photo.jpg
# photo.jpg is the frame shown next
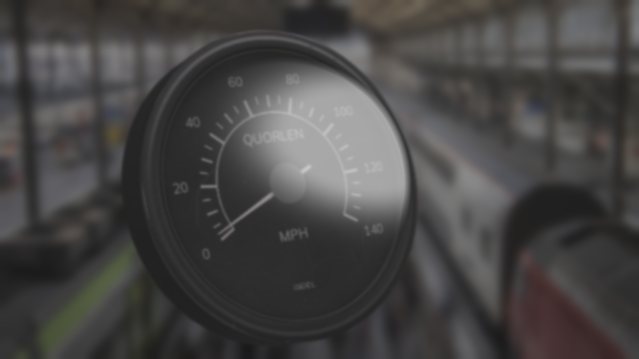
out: 2.5 mph
